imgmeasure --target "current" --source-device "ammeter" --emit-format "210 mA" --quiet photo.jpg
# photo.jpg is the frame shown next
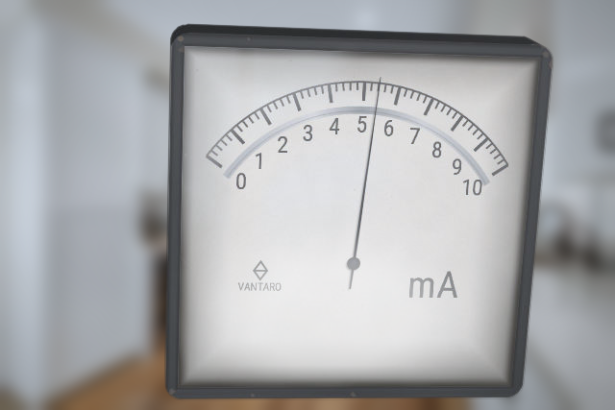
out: 5.4 mA
